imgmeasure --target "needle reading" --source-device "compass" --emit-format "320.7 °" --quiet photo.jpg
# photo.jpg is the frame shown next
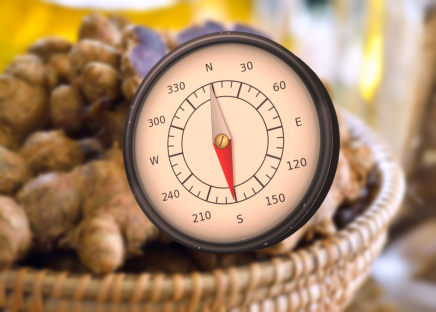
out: 180 °
